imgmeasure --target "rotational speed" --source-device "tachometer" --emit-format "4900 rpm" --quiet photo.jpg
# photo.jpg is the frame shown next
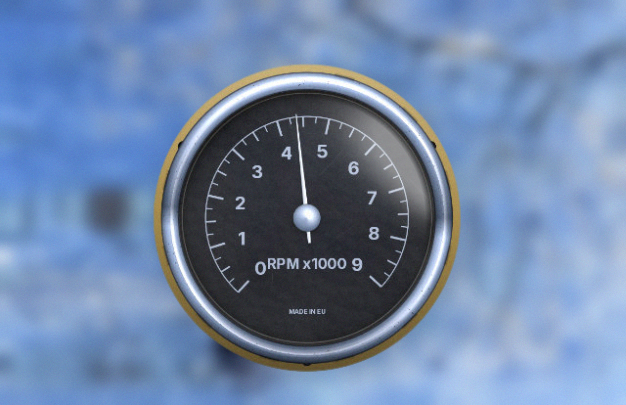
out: 4375 rpm
